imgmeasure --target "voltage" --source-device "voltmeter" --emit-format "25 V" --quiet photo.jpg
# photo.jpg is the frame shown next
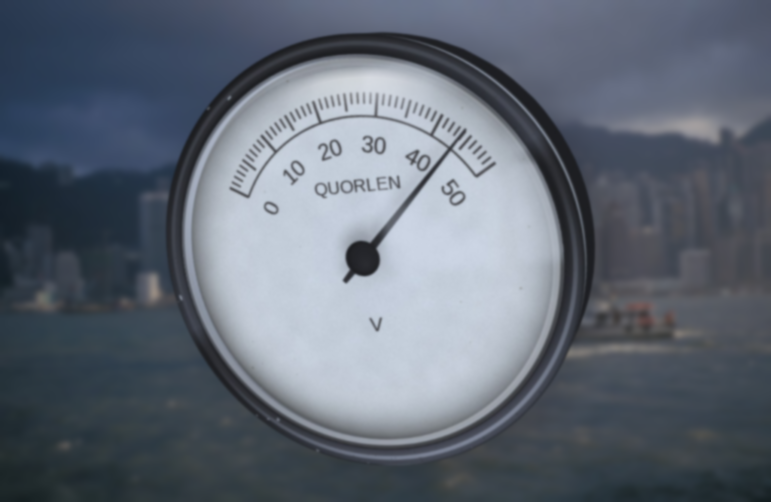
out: 44 V
